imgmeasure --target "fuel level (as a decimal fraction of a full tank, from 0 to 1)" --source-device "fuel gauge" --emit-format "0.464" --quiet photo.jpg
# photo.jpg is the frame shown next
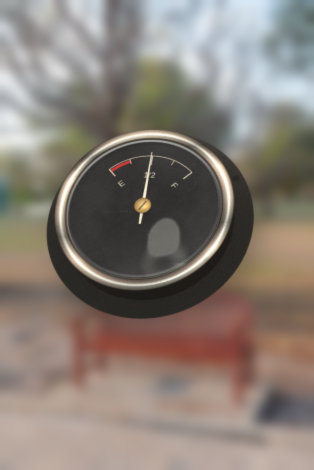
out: 0.5
